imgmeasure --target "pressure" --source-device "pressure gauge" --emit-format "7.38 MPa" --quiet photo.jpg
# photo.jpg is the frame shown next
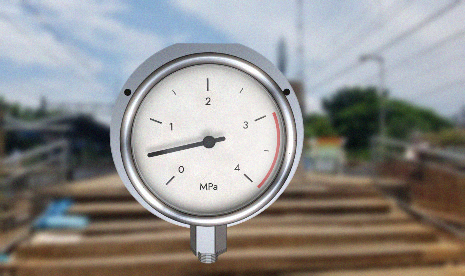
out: 0.5 MPa
